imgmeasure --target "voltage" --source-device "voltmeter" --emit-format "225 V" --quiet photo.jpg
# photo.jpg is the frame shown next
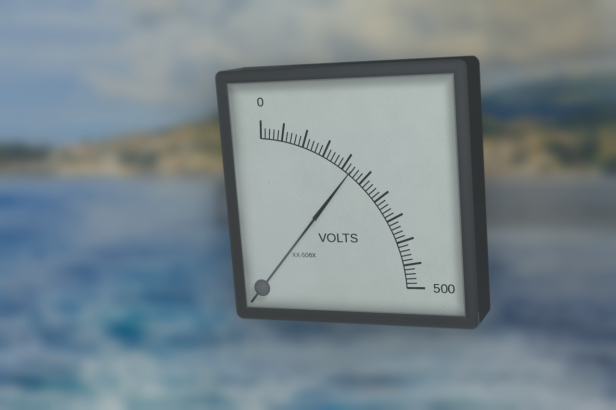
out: 220 V
